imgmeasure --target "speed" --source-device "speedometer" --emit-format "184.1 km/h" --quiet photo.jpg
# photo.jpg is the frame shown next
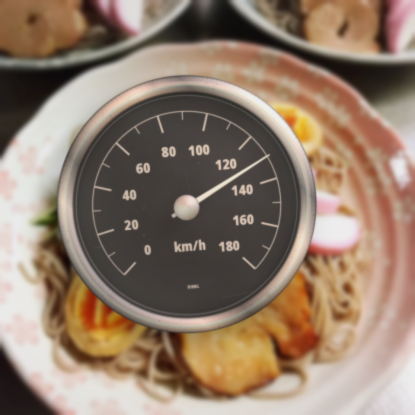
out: 130 km/h
